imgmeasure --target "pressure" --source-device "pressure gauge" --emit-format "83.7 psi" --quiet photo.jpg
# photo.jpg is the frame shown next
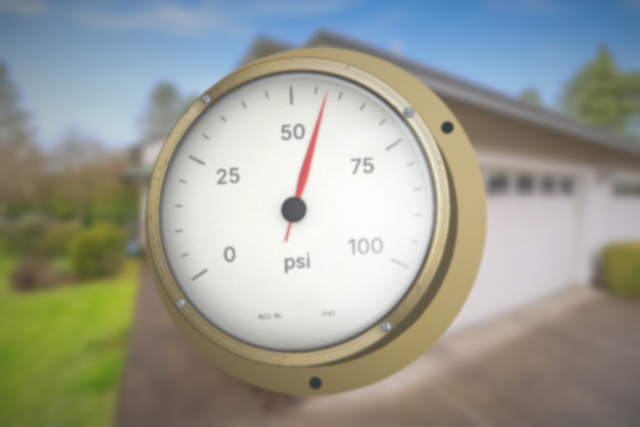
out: 57.5 psi
